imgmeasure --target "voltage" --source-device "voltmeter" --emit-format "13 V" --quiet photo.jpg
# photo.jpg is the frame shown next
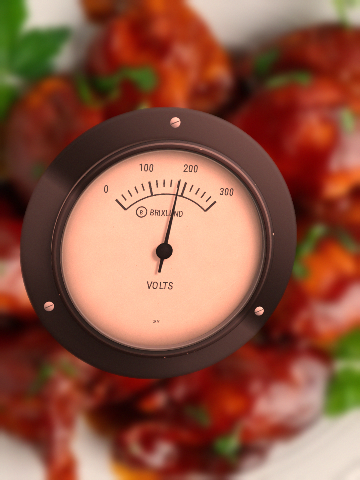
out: 180 V
